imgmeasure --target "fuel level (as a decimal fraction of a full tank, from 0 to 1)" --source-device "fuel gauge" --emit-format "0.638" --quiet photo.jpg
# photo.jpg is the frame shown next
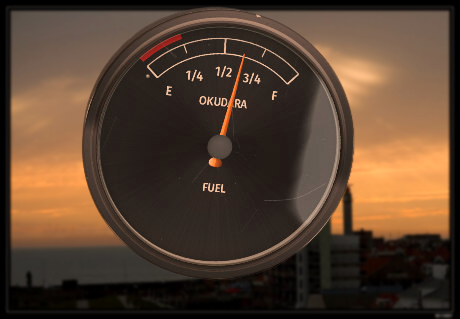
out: 0.625
